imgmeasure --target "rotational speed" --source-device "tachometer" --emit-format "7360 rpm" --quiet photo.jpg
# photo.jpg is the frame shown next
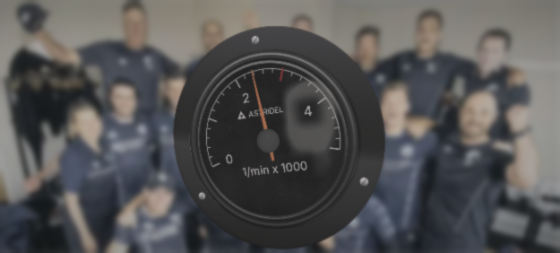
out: 2400 rpm
